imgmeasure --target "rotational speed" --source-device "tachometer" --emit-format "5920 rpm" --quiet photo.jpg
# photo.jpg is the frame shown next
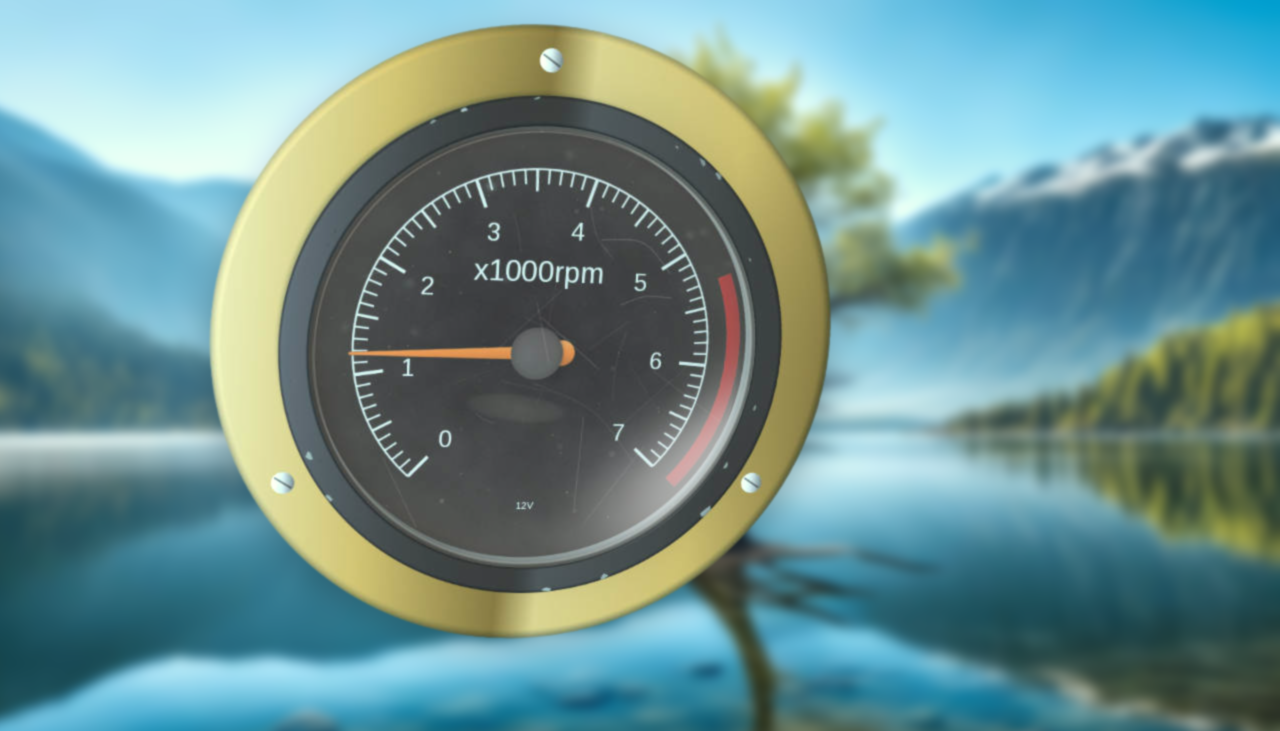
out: 1200 rpm
